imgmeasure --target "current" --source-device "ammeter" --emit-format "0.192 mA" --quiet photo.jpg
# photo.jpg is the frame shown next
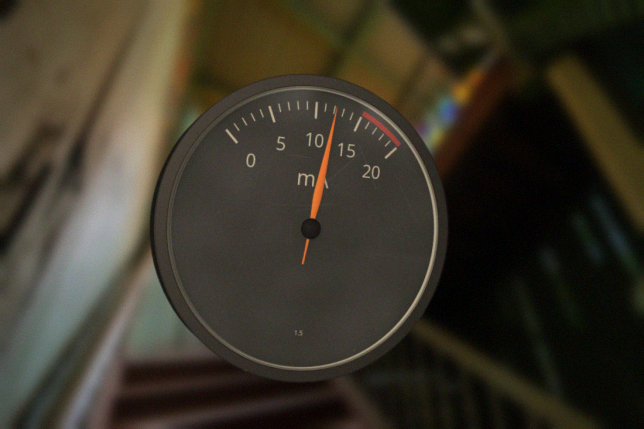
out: 12 mA
